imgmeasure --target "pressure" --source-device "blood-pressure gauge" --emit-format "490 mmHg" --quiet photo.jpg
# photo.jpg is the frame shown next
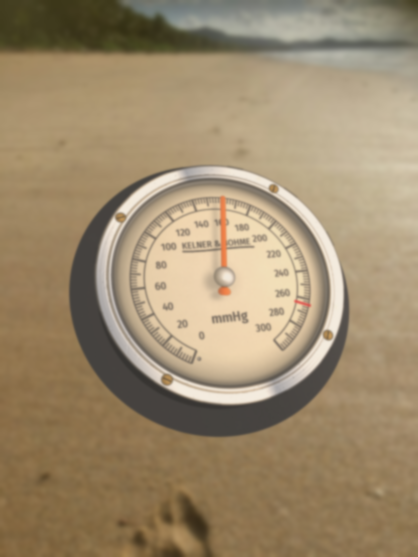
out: 160 mmHg
